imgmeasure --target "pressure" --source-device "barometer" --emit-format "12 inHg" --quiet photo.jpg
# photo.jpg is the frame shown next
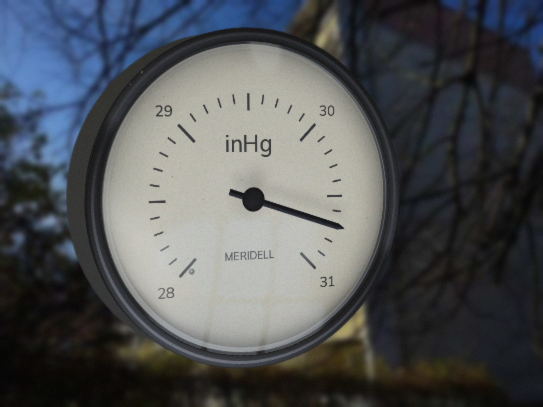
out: 30.7 inHg
